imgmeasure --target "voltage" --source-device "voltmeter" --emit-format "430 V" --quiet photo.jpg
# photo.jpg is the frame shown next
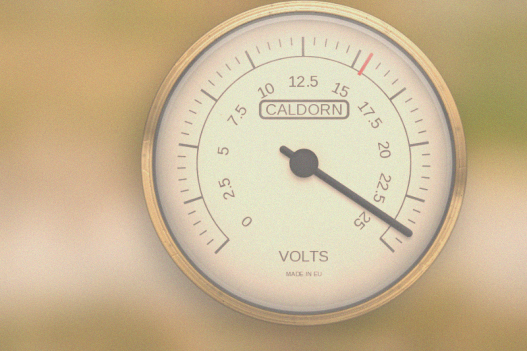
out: 24 V
